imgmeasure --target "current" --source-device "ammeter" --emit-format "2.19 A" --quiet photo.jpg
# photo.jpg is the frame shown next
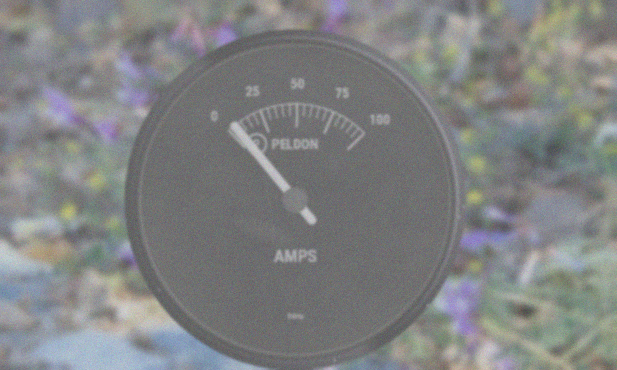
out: 5 A
